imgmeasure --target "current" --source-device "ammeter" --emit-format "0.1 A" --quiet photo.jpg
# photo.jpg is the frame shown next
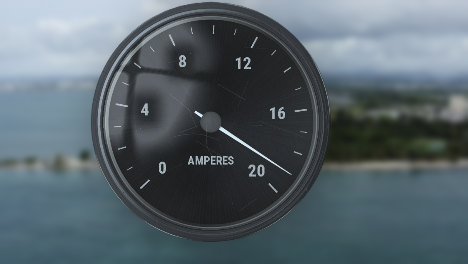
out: 19 A
